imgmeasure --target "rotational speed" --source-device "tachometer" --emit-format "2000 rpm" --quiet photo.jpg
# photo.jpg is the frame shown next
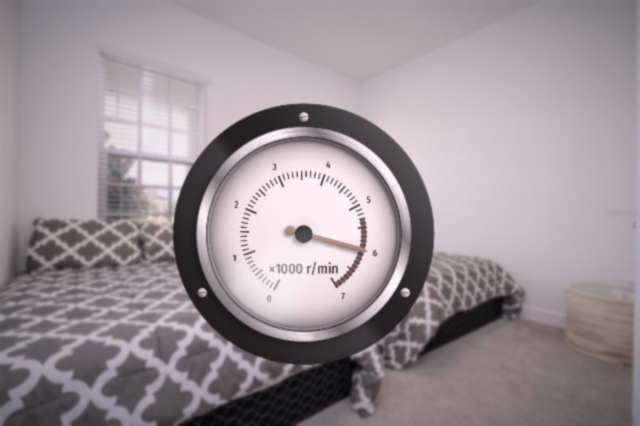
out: 6000 rpm
